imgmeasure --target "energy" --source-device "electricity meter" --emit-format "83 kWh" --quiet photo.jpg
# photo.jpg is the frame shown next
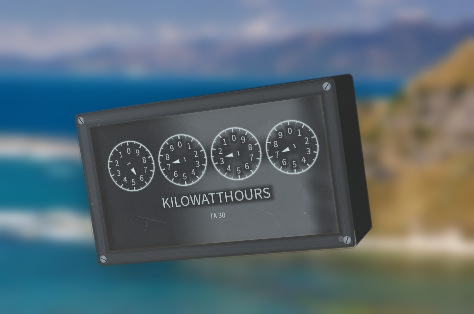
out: 5727 kWh
